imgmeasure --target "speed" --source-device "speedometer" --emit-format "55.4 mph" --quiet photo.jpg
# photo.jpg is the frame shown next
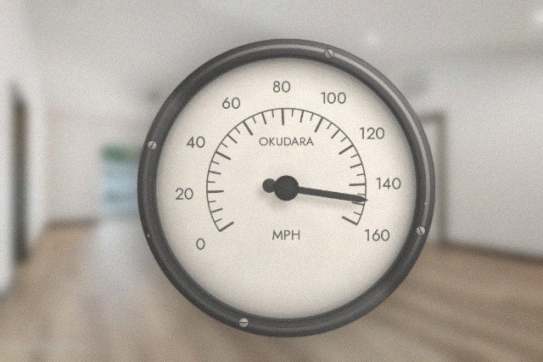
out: 147.5 mph
